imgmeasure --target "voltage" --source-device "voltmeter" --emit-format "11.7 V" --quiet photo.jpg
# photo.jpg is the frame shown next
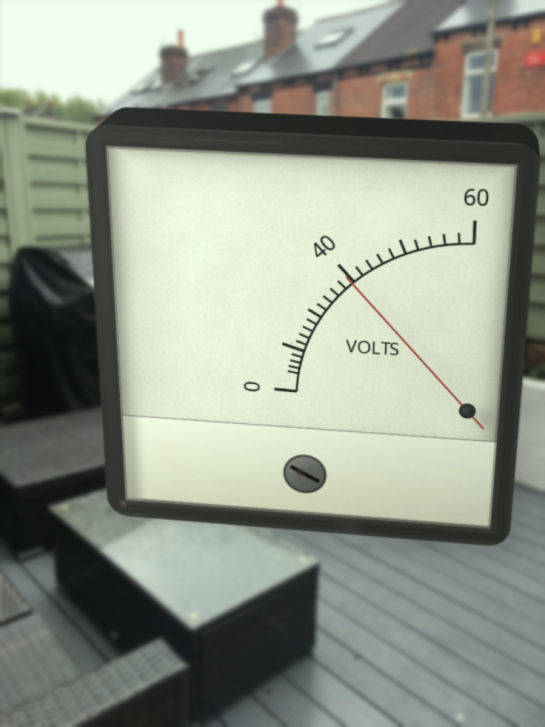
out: 40 V
